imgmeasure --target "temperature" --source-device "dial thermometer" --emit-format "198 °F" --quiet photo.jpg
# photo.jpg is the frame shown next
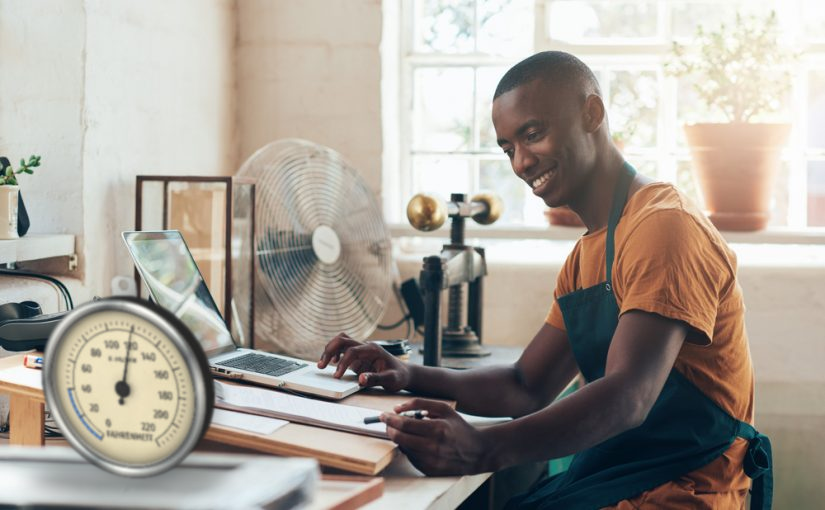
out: 120 °F
